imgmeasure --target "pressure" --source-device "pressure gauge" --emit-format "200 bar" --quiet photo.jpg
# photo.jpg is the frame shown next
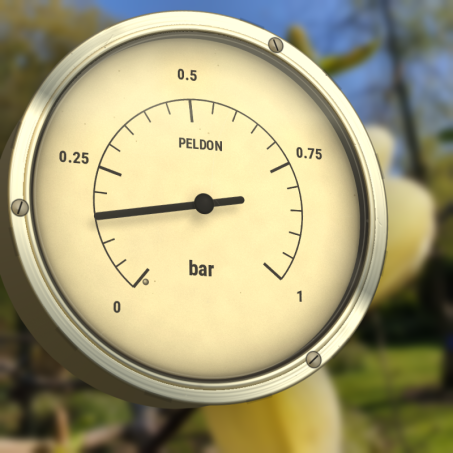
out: 0.15 bar
